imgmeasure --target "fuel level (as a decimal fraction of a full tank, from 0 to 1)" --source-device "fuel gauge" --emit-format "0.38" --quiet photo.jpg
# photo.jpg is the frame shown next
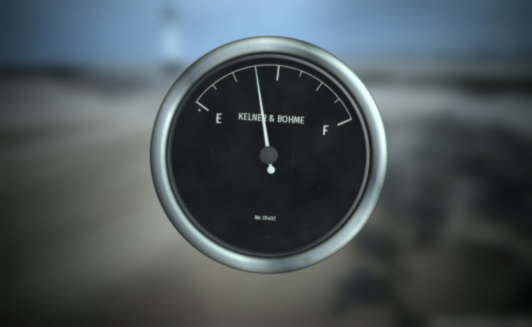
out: 0.375
